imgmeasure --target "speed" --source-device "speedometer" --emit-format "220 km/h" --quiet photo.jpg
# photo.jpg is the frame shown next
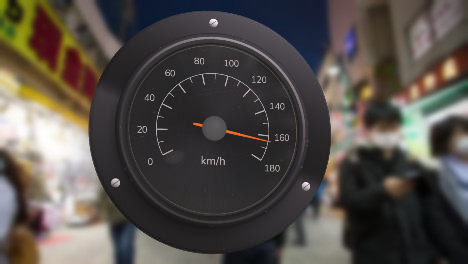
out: 165 km/h
